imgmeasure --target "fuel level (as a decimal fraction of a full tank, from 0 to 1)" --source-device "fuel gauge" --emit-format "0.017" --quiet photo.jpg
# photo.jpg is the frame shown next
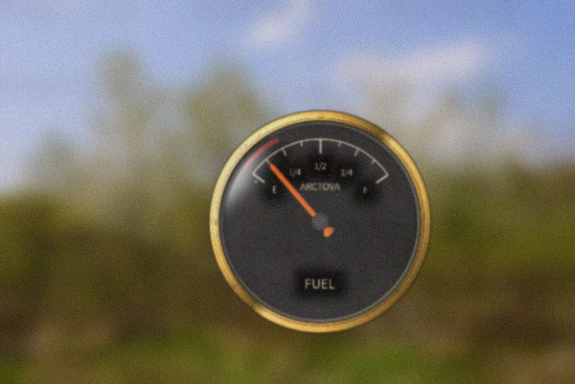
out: 0.125
